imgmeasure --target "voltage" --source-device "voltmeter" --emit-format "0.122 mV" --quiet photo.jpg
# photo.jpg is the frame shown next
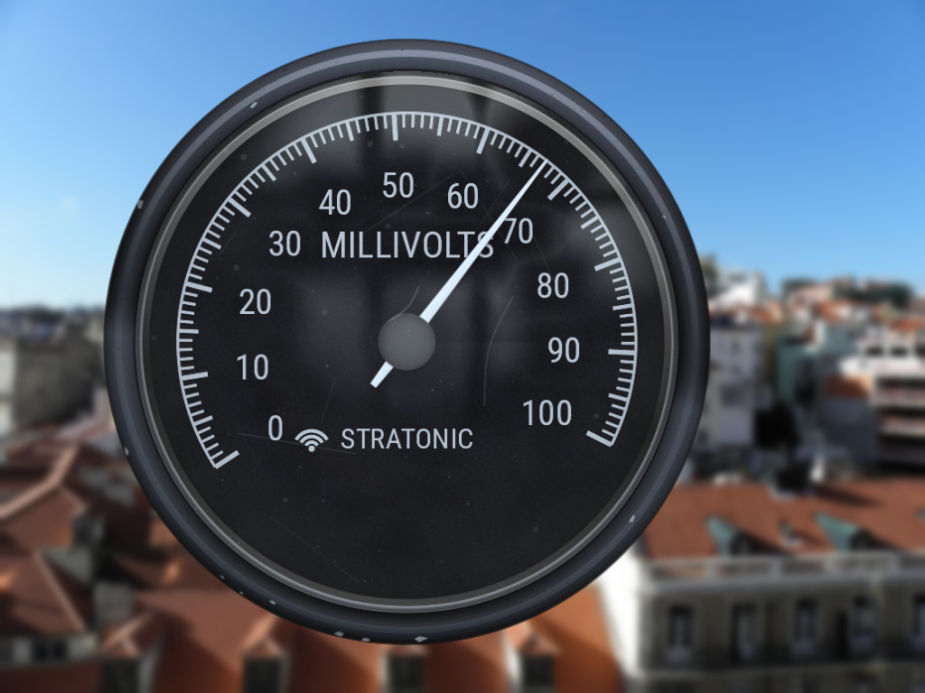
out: 67 mV
